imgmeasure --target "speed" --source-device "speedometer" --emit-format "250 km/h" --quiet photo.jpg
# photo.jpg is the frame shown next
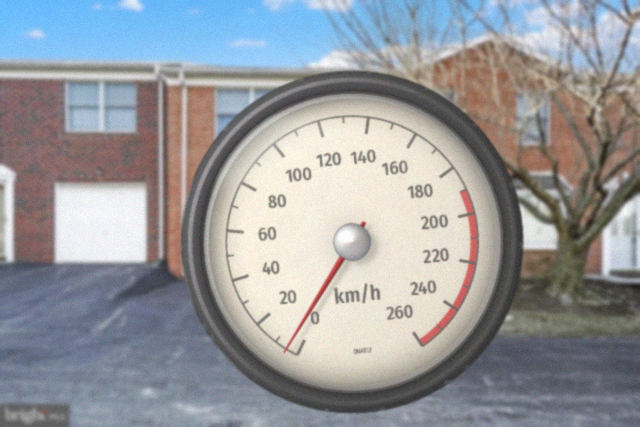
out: 5 km/h
